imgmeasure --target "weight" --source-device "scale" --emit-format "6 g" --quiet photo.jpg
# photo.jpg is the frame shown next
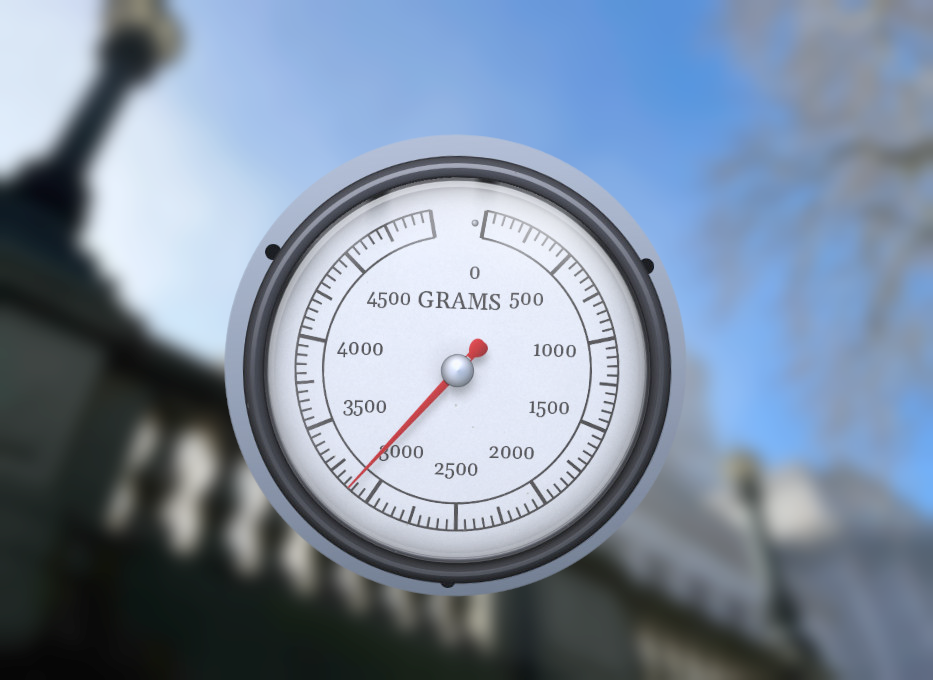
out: 3125 g
